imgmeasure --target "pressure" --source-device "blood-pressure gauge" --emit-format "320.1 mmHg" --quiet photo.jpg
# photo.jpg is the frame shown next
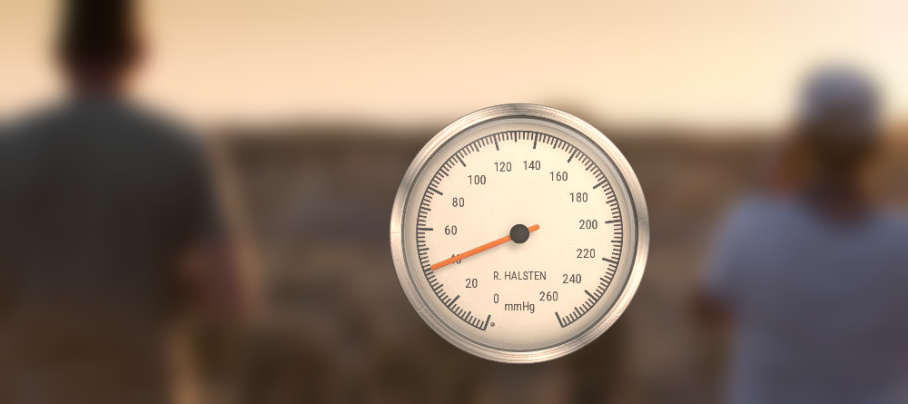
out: 40 mmHg
